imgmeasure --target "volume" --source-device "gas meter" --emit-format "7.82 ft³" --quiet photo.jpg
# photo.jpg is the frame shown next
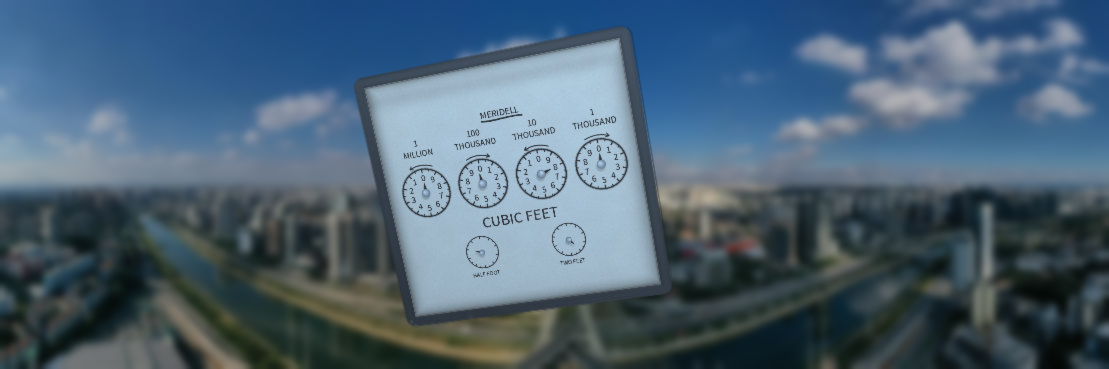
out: 998000 ft³
